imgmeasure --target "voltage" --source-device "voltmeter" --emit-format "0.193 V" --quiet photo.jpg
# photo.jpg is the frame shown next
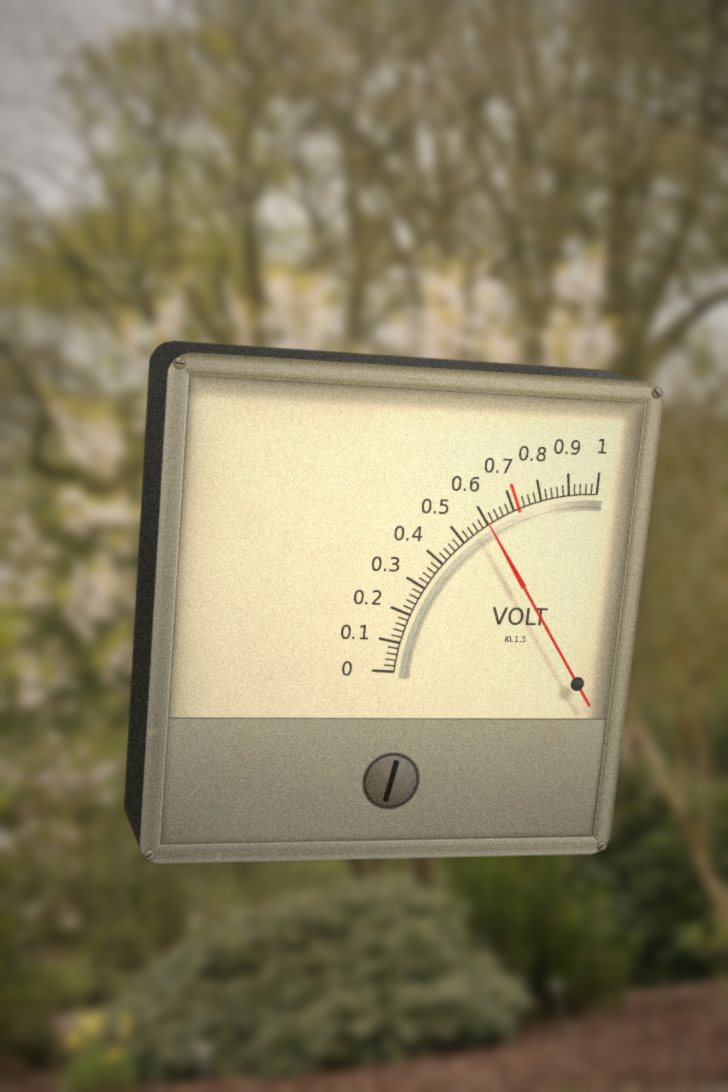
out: 0.6 V
